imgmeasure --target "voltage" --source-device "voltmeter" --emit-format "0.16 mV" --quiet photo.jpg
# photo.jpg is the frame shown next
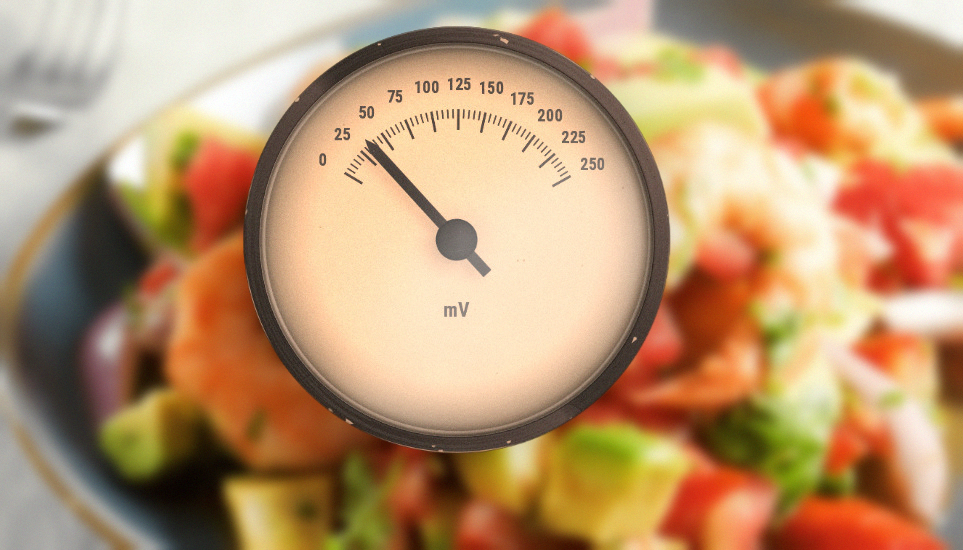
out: 35 mV
